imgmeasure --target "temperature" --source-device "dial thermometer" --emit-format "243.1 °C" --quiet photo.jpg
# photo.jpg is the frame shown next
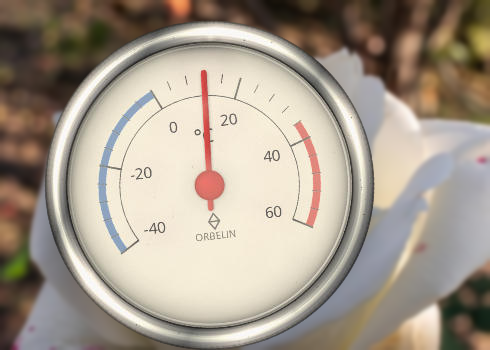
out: 12 °C
